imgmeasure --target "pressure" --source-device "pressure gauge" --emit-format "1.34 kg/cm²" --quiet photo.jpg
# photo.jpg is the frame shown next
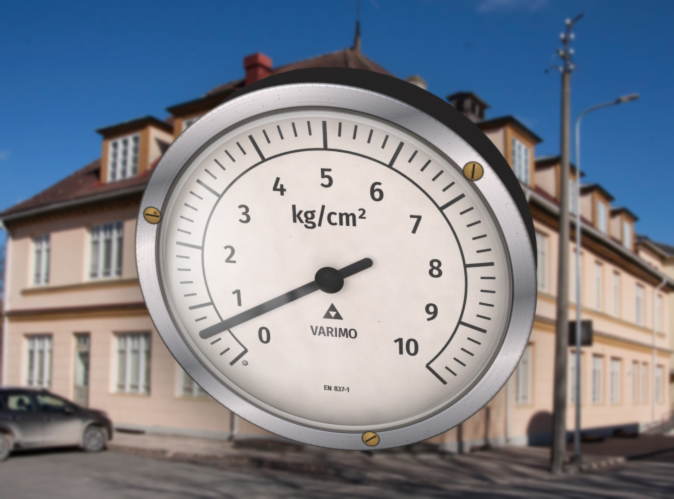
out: 0.6 kg/cm²
